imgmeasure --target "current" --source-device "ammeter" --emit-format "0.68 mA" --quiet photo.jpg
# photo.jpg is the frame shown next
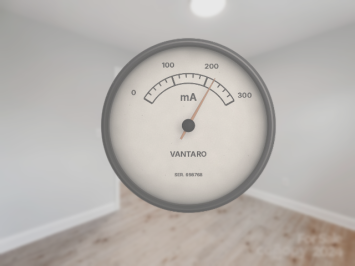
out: 220 mA
